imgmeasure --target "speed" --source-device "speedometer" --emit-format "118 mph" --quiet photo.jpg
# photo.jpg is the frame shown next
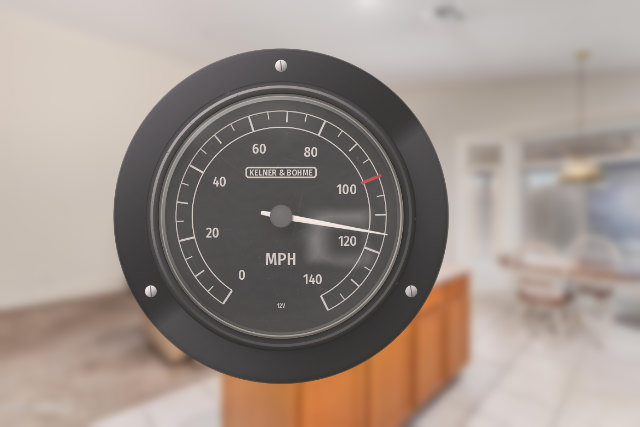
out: 115 mph
